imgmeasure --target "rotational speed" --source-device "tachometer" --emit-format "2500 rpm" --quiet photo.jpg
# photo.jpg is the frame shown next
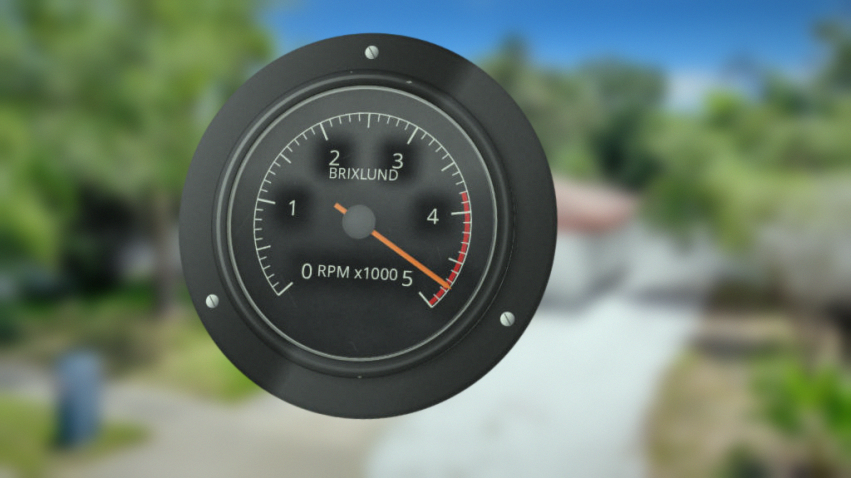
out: 4750 rpm
